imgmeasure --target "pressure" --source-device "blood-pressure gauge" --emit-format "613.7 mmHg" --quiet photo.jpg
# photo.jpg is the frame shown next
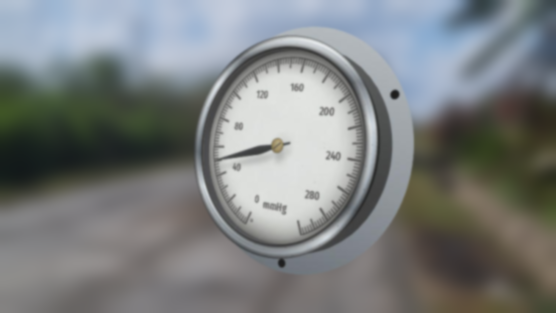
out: 50 mmHg
